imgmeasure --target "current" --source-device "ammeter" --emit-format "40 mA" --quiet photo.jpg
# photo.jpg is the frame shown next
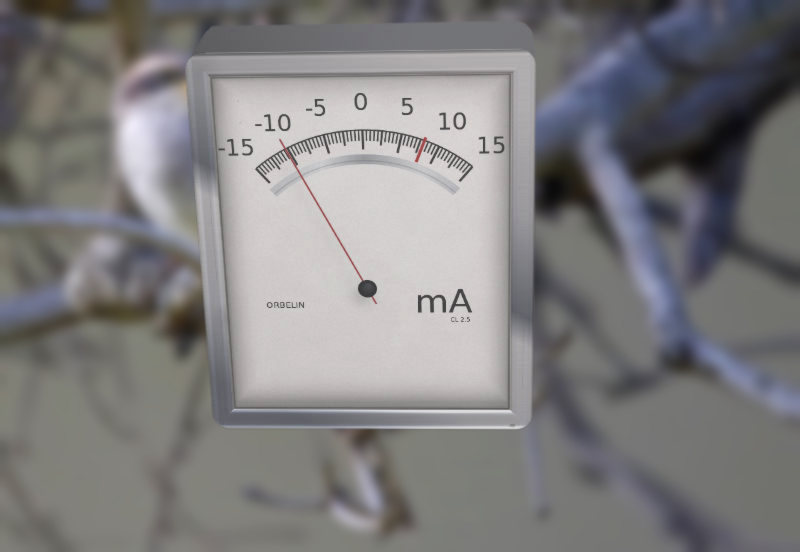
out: -10 mA
